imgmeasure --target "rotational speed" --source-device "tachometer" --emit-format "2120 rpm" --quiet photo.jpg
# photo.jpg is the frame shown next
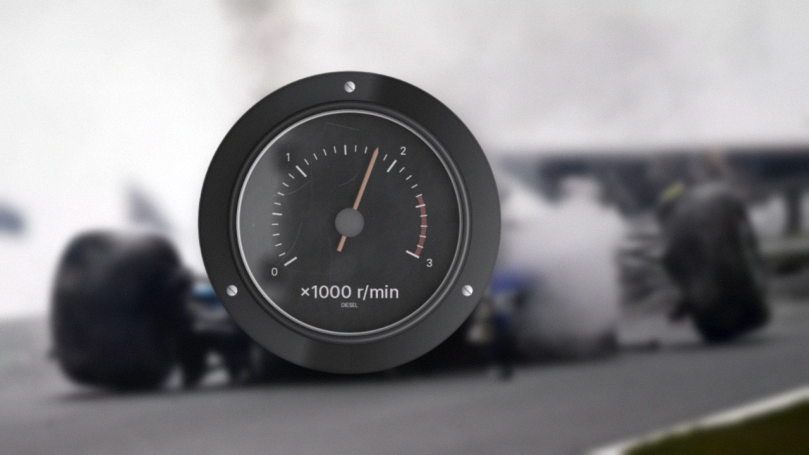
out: 1800 rpm
